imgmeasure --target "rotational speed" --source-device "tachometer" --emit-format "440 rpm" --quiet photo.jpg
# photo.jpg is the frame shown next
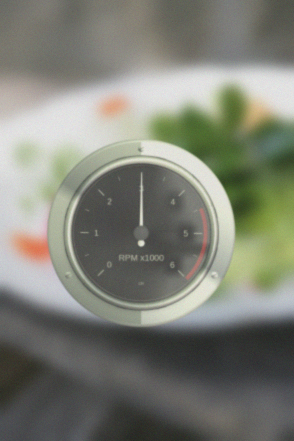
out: 3000 rpm
